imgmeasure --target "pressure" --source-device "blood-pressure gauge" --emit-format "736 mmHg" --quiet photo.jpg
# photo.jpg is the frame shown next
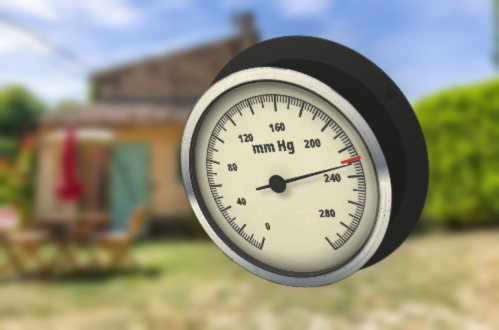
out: 230 mmHg
